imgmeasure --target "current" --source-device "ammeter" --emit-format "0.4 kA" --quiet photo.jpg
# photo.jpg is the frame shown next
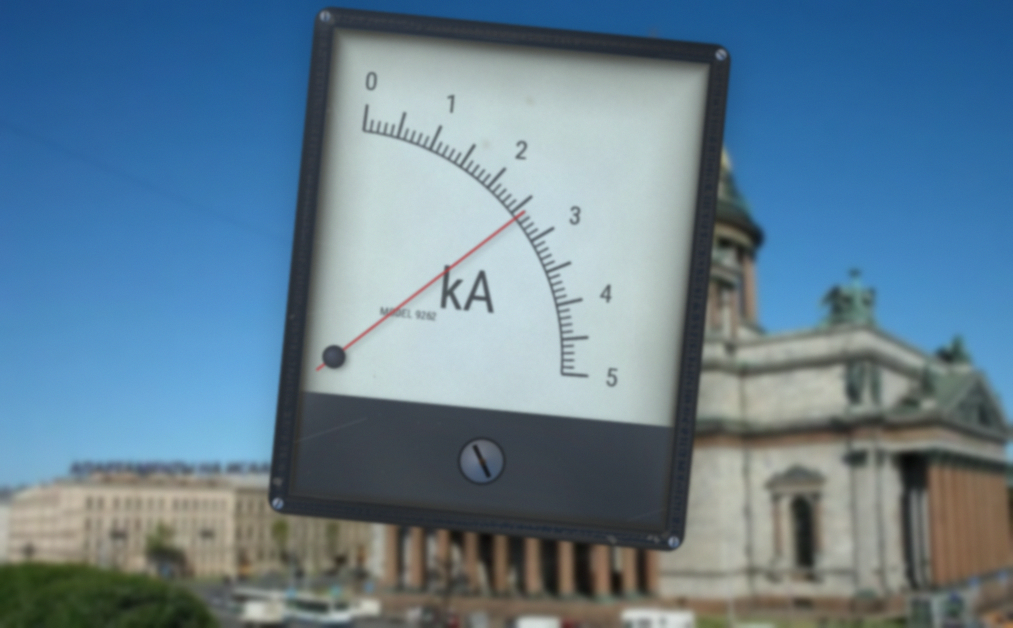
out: 2.6 kA
